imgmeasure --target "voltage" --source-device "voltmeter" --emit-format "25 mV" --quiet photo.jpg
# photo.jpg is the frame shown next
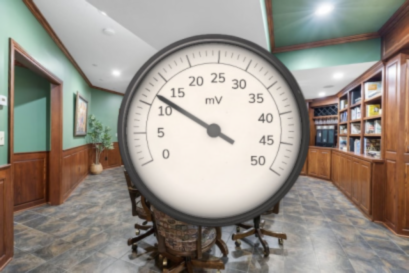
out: 12 mV
